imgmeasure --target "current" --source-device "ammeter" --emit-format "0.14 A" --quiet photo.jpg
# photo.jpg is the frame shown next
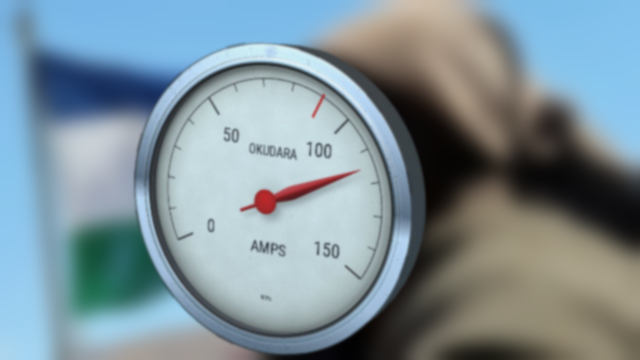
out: 115 A
